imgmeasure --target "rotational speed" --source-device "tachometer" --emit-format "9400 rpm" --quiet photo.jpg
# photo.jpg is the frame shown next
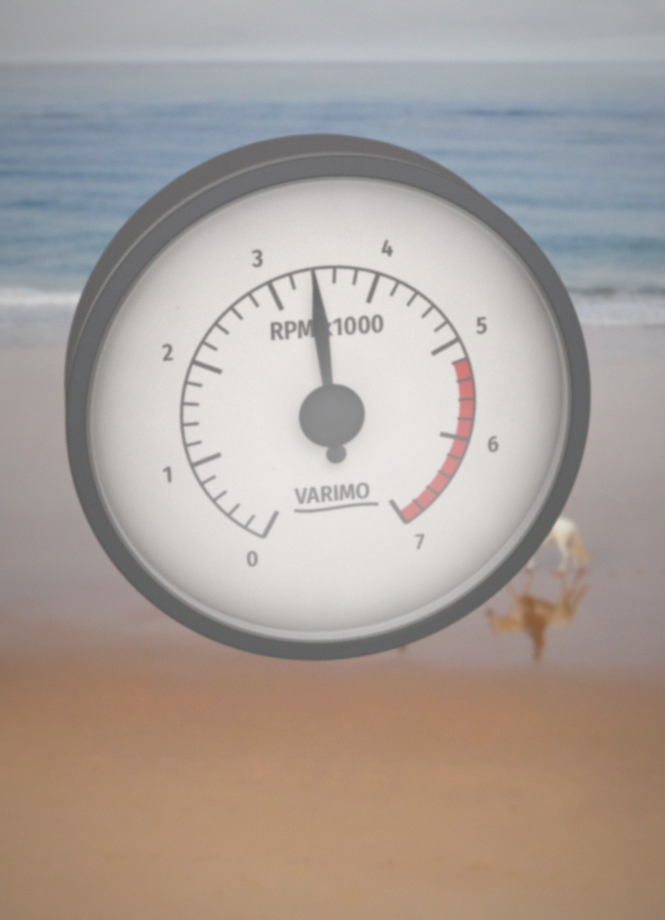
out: 3400 rpm
